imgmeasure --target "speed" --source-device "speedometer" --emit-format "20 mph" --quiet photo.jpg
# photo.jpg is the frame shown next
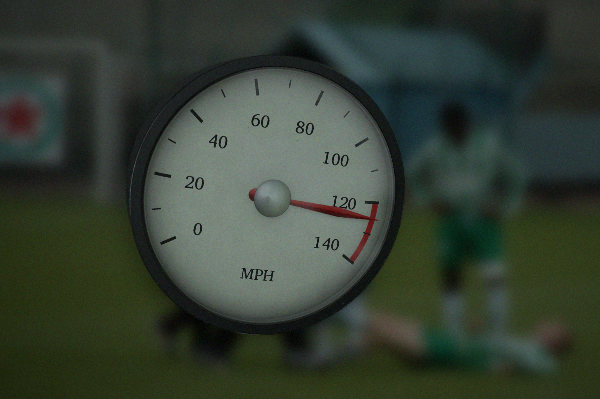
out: 125 mph
